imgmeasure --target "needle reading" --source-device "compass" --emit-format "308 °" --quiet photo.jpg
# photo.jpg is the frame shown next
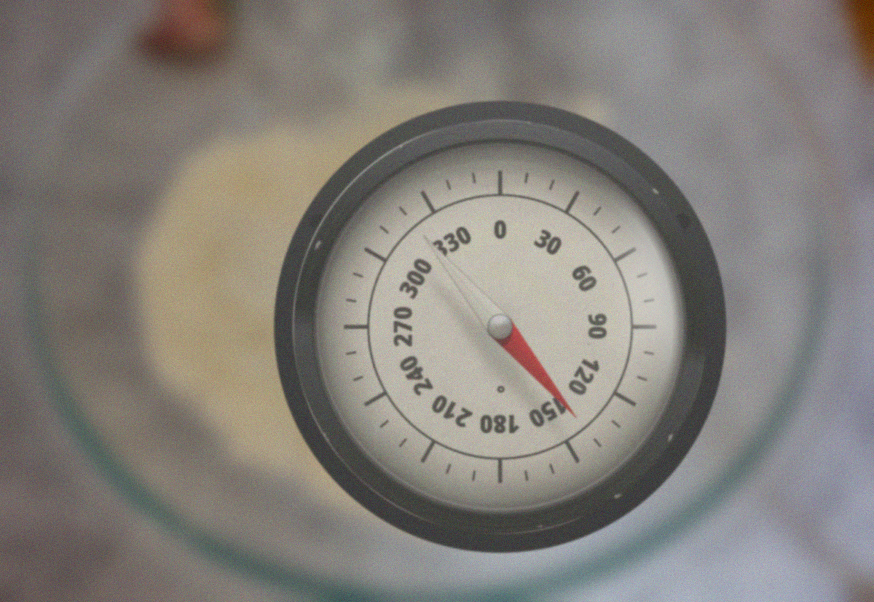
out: 140 °
